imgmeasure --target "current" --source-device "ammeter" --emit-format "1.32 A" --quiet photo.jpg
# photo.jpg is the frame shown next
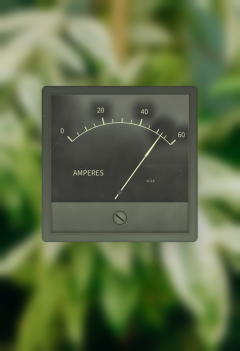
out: 52.5 A
